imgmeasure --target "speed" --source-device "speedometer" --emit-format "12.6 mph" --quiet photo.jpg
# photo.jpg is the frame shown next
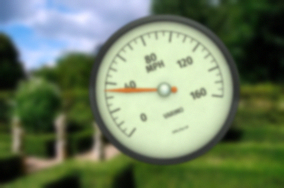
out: 35 mph
